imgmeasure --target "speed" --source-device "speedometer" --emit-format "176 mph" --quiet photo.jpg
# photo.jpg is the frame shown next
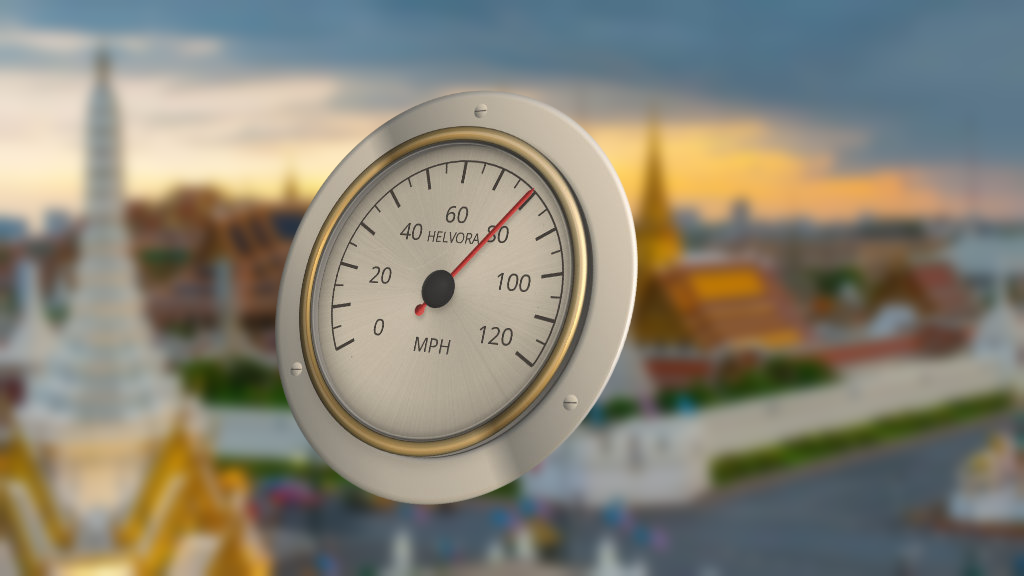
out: 80 mph
